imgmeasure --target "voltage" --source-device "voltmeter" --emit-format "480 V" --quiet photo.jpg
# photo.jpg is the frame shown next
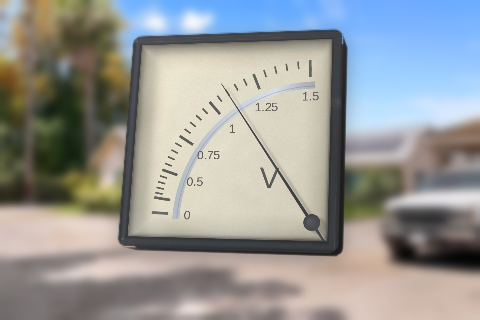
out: 1.1 V
